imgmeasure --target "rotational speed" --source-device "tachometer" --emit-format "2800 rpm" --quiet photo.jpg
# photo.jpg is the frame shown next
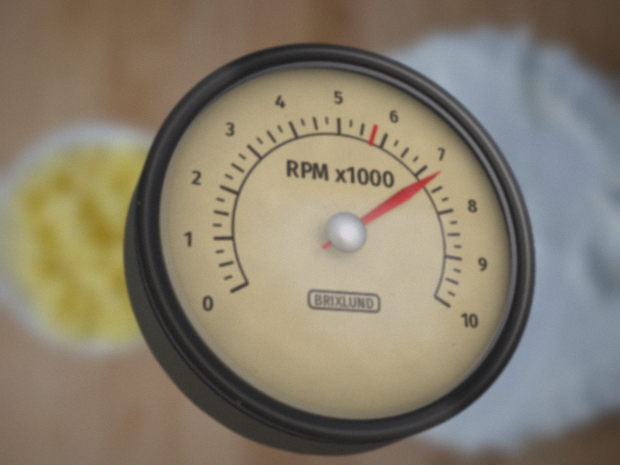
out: 7250 rpm
